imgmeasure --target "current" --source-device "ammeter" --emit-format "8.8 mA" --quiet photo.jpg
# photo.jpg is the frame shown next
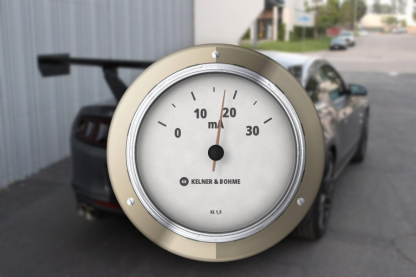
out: 17.5 mA
